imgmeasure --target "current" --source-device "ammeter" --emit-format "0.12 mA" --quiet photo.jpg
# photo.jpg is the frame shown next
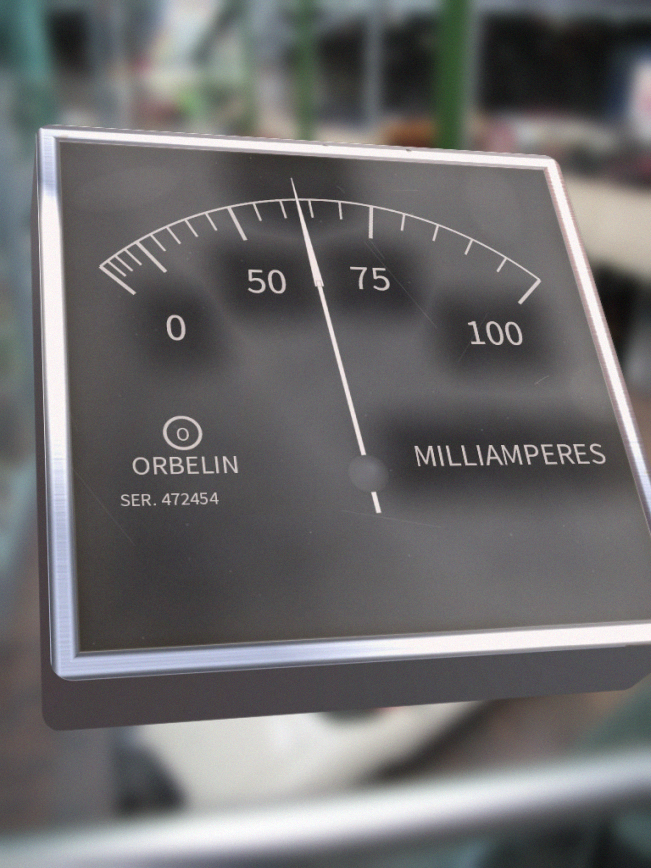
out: 62.5 mA
